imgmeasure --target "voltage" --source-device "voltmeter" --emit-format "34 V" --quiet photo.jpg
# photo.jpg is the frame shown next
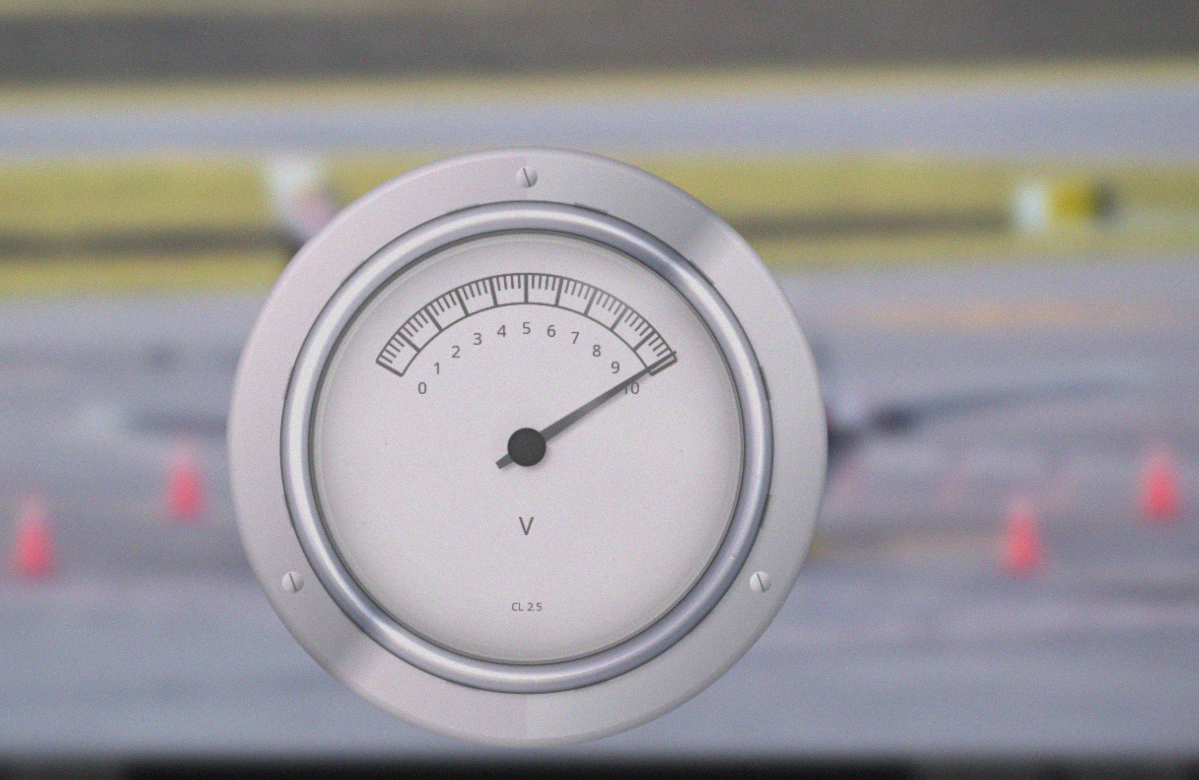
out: 9.8 V
